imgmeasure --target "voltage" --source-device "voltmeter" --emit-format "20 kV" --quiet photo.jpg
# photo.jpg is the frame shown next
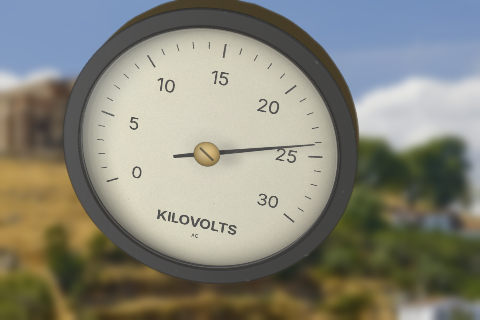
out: 24 kV
